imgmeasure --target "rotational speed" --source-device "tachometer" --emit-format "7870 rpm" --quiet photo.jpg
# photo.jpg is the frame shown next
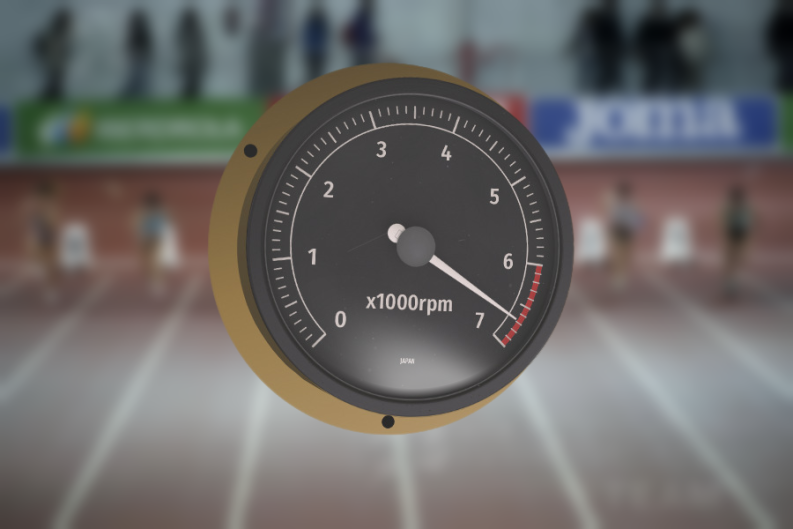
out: 6700 rpm
